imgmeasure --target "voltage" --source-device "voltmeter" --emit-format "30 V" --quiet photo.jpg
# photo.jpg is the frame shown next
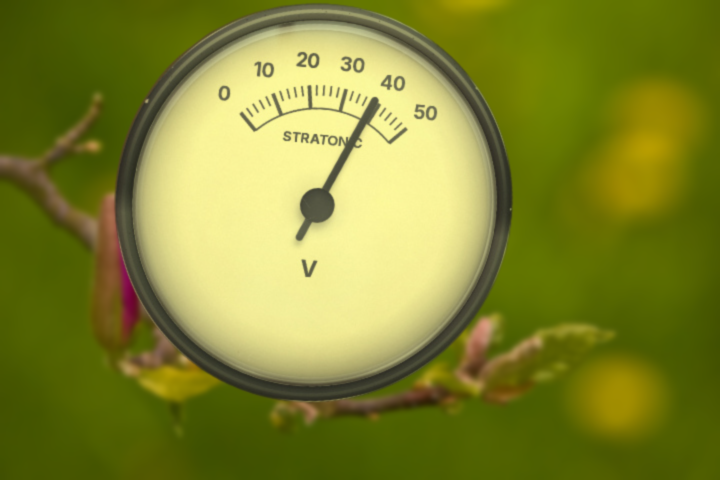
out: 38 V
